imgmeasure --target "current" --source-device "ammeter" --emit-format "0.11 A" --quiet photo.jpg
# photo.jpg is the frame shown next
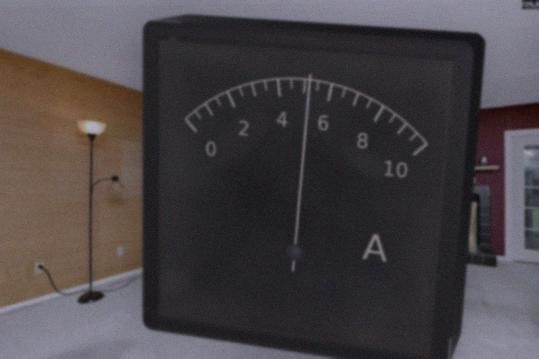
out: 5.25 A
